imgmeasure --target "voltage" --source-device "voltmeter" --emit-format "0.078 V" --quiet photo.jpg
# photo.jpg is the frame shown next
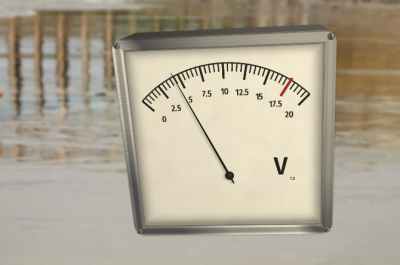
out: 4.5 V
